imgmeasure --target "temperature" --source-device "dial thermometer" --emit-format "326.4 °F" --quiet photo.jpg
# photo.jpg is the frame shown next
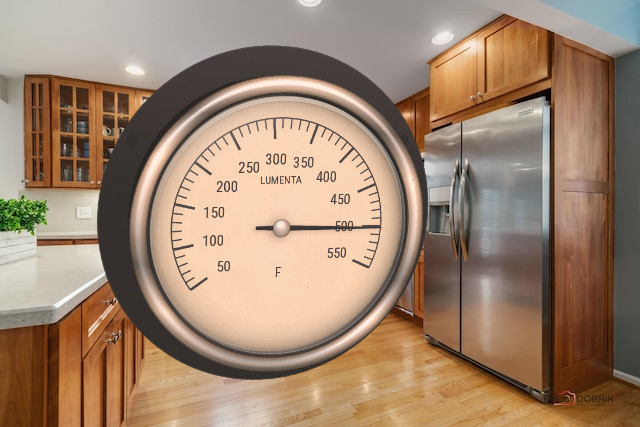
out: 500 °F
